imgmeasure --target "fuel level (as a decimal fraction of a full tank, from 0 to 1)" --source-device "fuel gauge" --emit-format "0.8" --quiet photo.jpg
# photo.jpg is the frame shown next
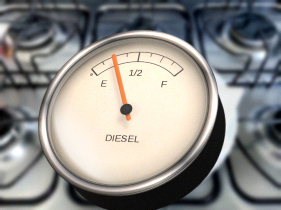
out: 0.25
